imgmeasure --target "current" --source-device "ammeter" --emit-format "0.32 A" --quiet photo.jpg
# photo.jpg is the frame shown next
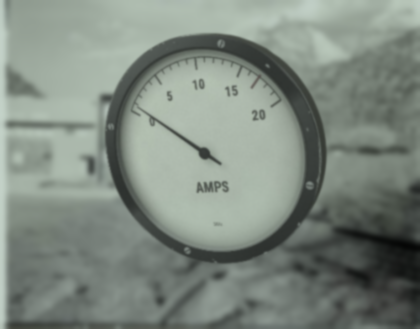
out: 1 A
